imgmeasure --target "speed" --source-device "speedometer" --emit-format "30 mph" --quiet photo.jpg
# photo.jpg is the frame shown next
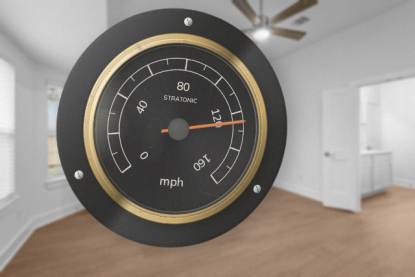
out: 125 mph
